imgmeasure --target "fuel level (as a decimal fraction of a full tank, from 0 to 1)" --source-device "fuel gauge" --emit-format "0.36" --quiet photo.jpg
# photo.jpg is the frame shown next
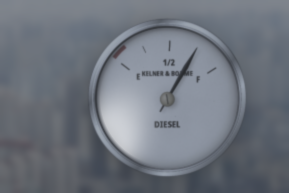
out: 0.75
